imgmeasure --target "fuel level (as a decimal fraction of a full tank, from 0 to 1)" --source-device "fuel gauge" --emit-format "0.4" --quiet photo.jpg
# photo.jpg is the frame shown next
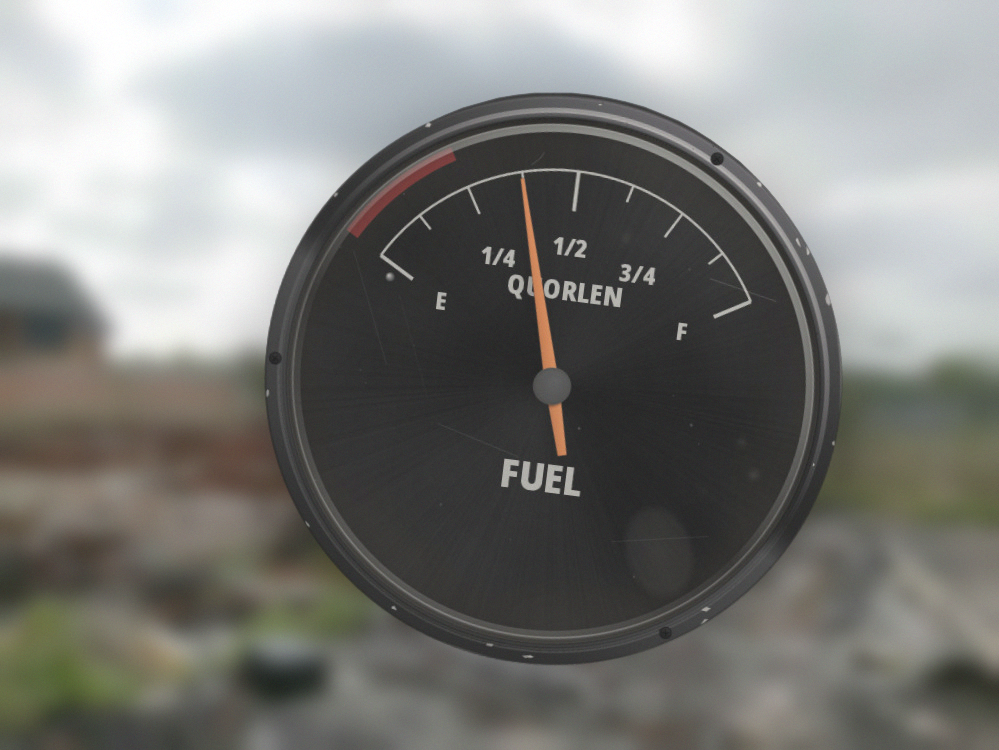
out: 0.375
